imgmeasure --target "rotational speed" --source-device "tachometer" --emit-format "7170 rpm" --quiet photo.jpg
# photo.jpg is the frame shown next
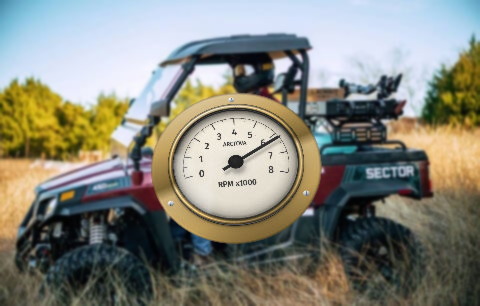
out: 6250 rpm
